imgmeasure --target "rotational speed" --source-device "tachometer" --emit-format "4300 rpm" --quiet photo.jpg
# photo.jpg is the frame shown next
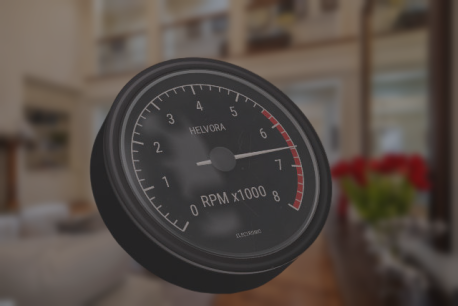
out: 6600 rpm
